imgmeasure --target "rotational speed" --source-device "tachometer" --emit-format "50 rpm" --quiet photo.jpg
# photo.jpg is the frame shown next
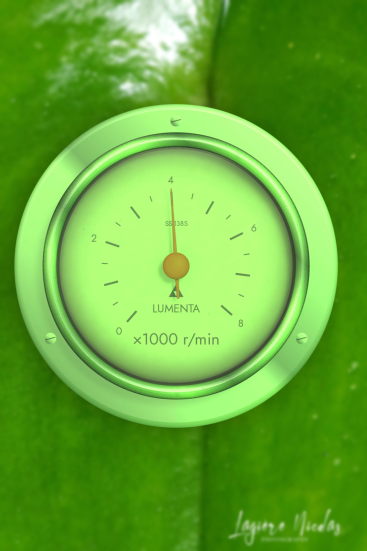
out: 4000 rpm
